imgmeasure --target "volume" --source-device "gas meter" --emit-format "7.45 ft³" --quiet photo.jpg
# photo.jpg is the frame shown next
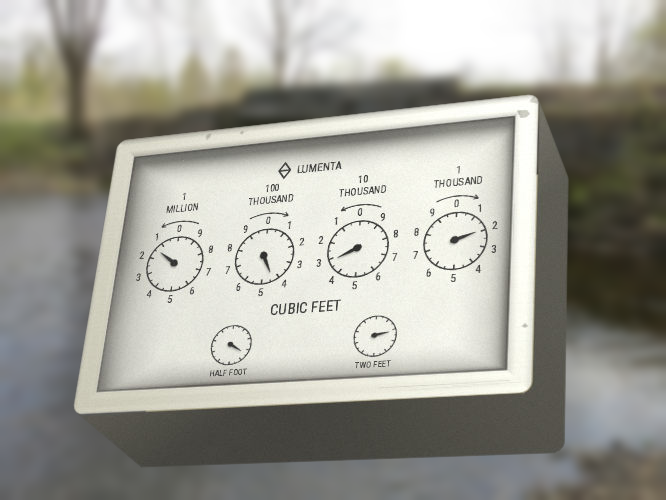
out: 143200 ft³
